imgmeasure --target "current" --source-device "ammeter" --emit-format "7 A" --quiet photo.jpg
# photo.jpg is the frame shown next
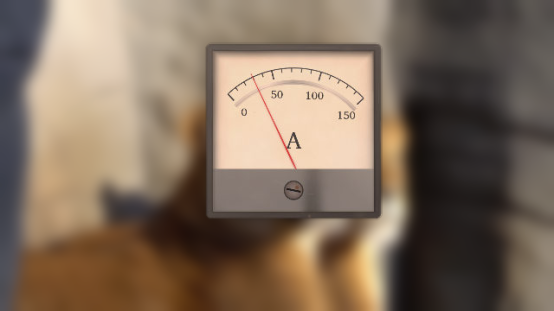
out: 30 A
